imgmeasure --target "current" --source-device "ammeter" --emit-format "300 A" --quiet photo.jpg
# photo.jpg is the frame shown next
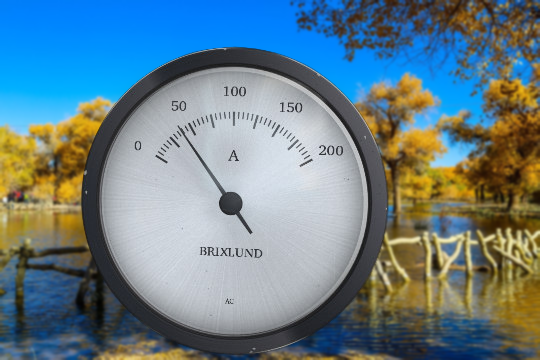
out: 40 A
